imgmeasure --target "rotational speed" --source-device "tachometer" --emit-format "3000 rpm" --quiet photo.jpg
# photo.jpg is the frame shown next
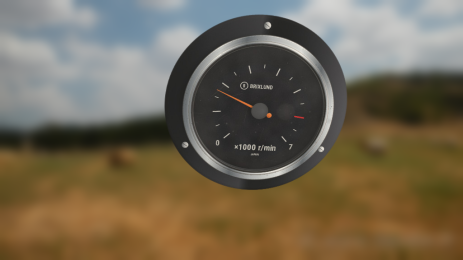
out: 1750 rpm
